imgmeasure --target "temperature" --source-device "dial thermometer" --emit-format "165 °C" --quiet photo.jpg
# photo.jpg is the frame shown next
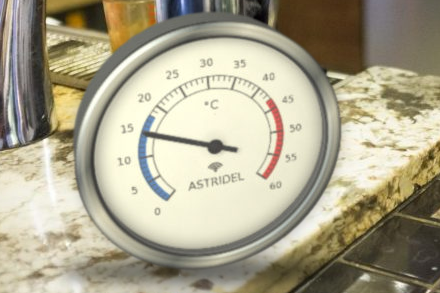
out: 15 °C
